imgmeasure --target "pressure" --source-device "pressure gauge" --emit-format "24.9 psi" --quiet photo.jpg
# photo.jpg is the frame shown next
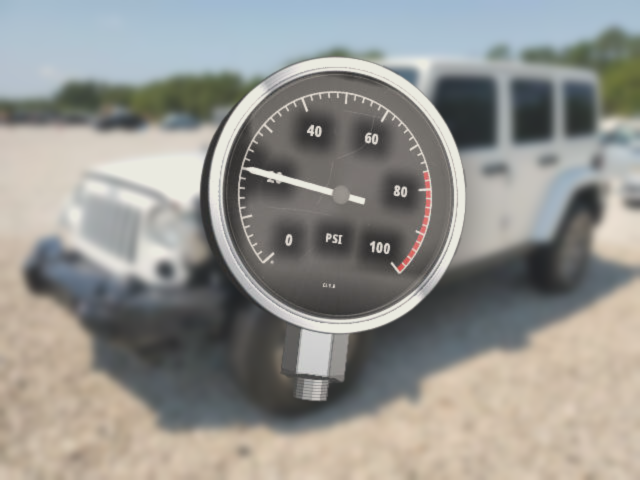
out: 20 psi
